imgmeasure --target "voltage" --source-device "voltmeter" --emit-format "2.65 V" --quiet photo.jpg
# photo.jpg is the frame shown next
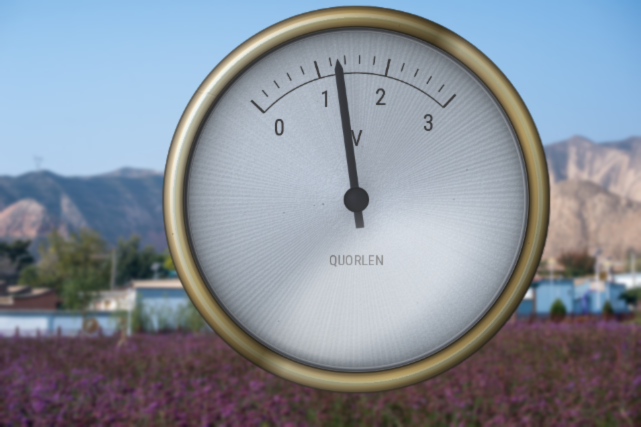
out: 1.3 V
